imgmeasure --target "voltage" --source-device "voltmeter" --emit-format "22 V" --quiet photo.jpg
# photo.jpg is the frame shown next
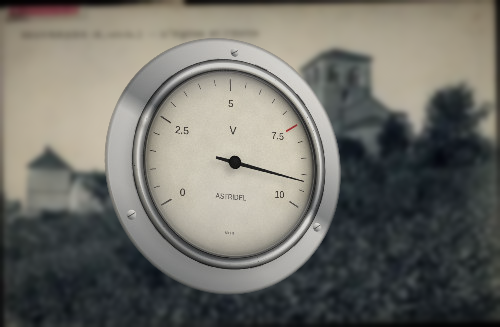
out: 9.25 V
